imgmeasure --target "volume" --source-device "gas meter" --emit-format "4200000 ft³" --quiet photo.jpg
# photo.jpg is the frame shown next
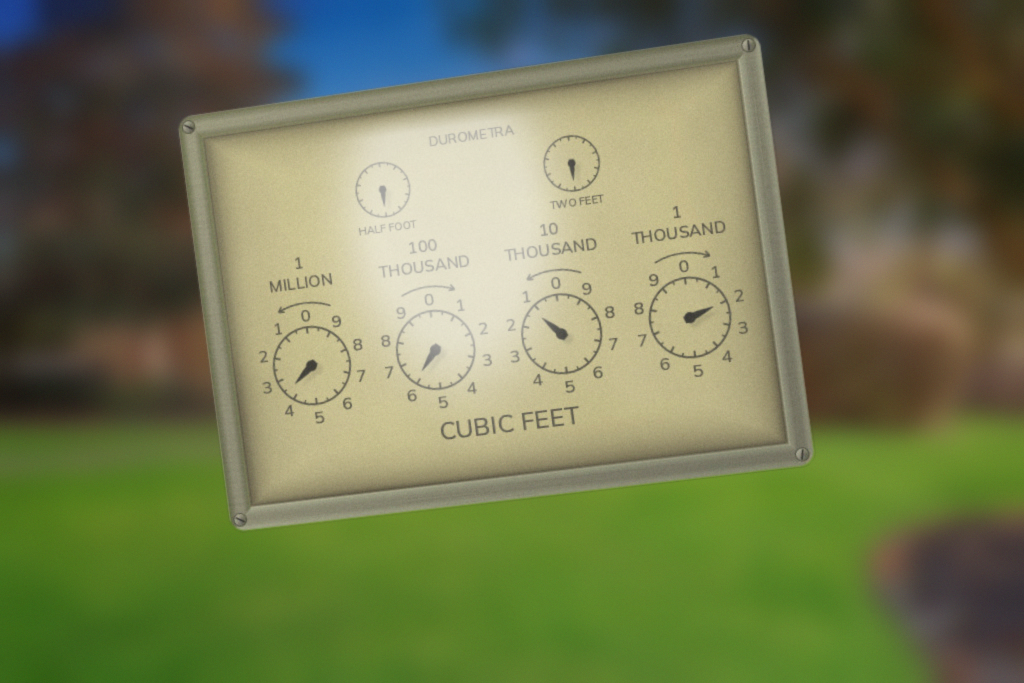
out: 361200 ft³
